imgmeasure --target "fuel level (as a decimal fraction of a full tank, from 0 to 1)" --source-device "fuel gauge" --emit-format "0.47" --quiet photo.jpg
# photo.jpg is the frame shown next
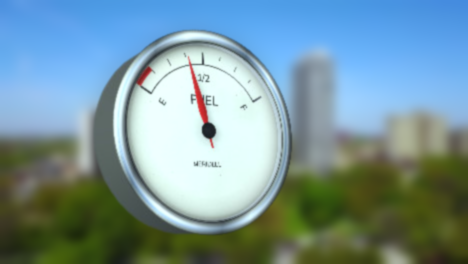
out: 0.375
